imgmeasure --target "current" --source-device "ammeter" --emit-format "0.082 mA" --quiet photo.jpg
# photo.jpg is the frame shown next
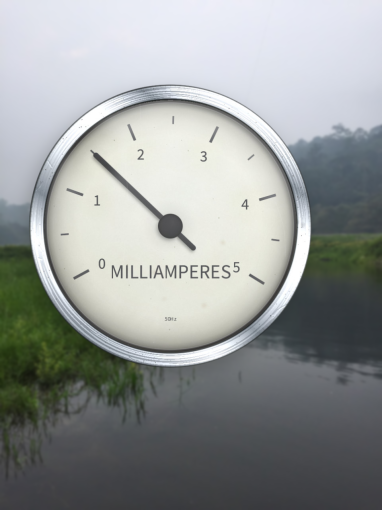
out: 1.5 mA
